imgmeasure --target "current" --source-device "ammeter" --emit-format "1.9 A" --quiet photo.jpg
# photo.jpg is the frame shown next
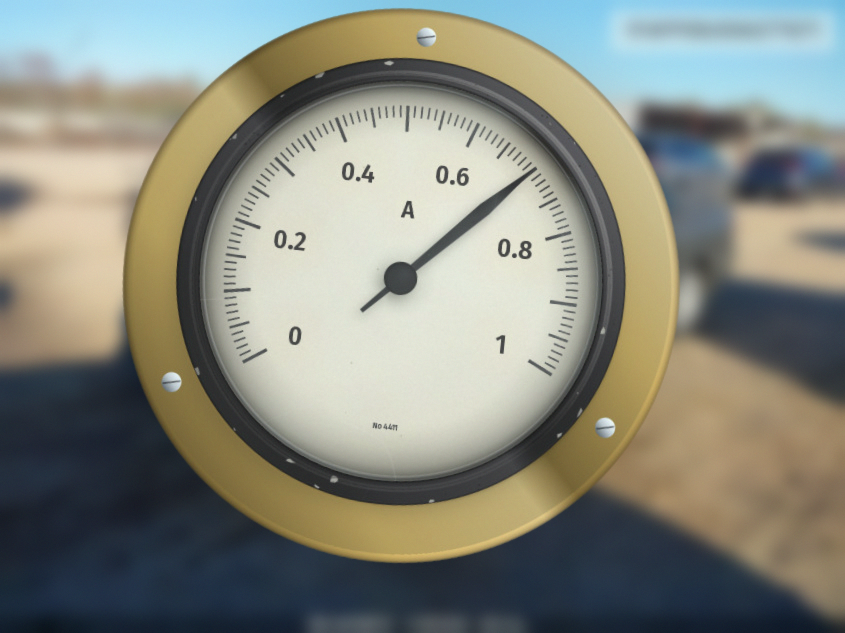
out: 0.7 A
